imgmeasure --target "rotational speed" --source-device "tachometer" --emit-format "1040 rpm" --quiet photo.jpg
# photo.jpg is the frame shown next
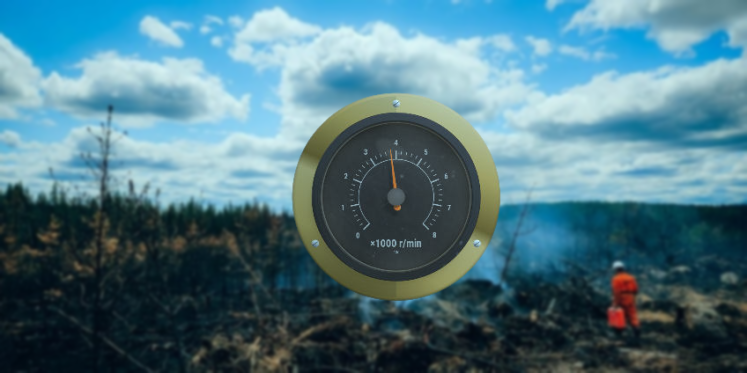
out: 3800 rpm
